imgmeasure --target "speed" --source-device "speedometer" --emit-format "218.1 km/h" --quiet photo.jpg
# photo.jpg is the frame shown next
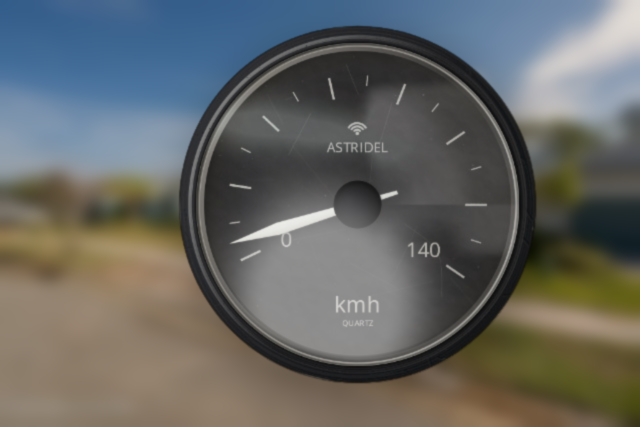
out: 5 km/h
